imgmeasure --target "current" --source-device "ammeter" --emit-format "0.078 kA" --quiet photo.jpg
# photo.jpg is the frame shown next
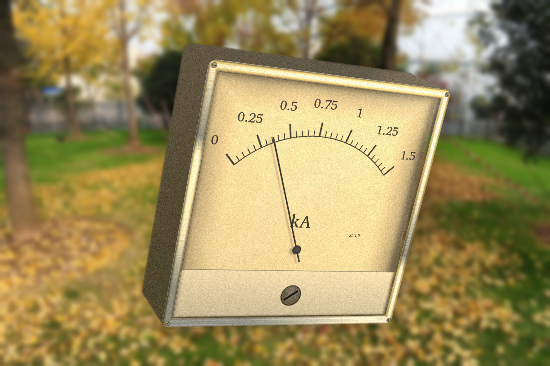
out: 0.35 kA
